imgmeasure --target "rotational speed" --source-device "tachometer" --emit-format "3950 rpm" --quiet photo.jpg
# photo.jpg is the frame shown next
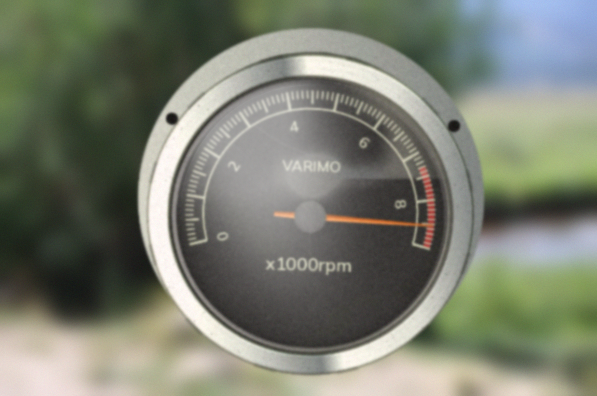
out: 8500 rpm
